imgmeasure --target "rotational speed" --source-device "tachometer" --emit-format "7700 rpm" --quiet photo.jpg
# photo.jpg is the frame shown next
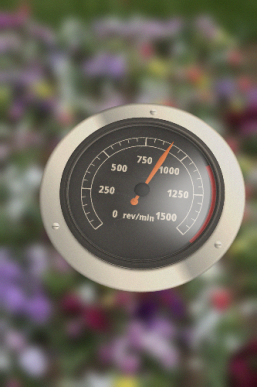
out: 900 rpm
